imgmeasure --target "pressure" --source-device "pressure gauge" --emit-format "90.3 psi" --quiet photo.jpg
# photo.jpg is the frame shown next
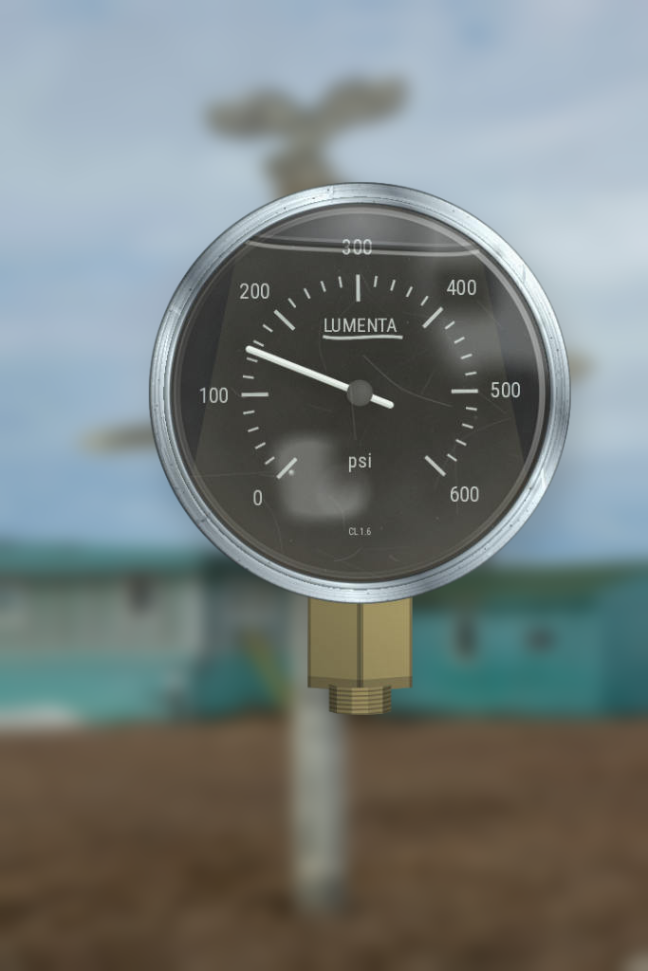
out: 150 psi
